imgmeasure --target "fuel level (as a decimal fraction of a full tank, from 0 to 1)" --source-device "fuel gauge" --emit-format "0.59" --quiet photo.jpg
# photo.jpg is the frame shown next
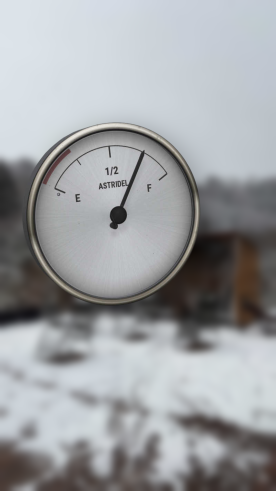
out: 0.75
